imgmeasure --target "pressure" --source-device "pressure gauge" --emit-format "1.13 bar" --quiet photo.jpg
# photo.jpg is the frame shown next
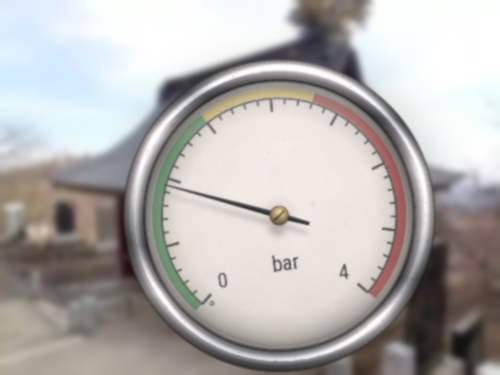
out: 0.95 bar
